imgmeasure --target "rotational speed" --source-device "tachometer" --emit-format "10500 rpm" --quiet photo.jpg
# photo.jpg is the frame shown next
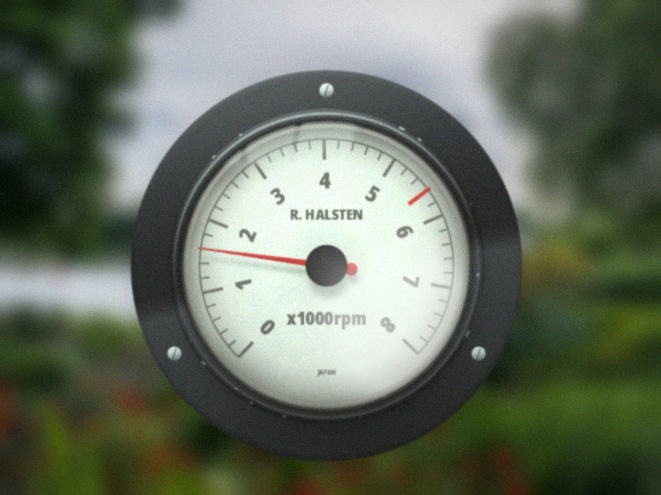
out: 1600 rpm
